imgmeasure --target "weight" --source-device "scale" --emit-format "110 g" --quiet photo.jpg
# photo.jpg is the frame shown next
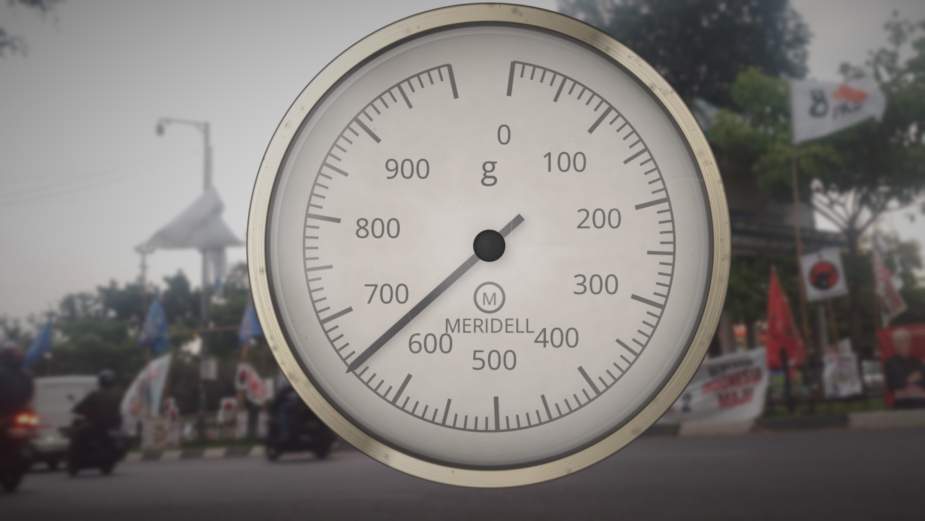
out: 650 g
